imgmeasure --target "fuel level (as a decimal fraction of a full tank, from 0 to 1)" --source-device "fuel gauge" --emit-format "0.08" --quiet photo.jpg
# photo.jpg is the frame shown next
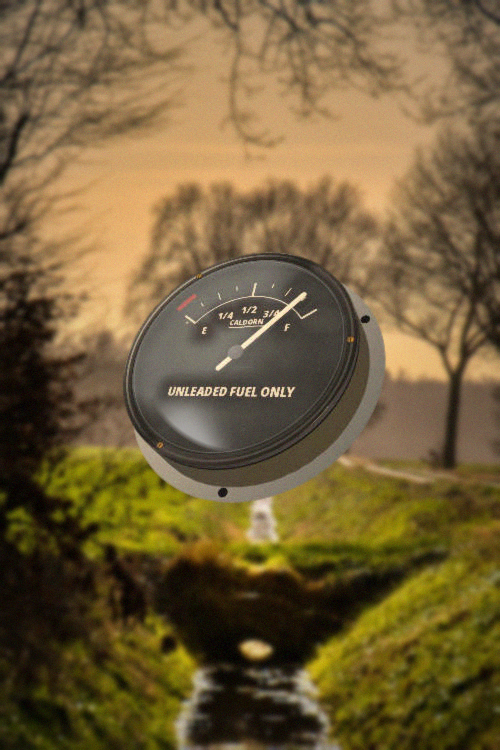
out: 0.875
